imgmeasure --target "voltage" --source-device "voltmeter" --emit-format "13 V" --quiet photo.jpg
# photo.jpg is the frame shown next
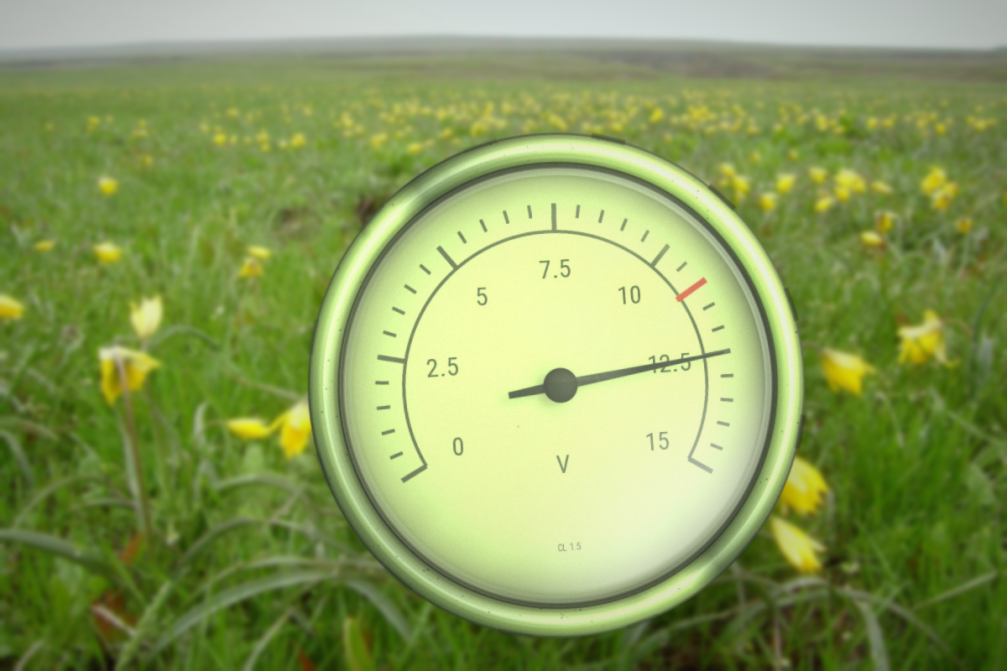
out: 12.5 V
